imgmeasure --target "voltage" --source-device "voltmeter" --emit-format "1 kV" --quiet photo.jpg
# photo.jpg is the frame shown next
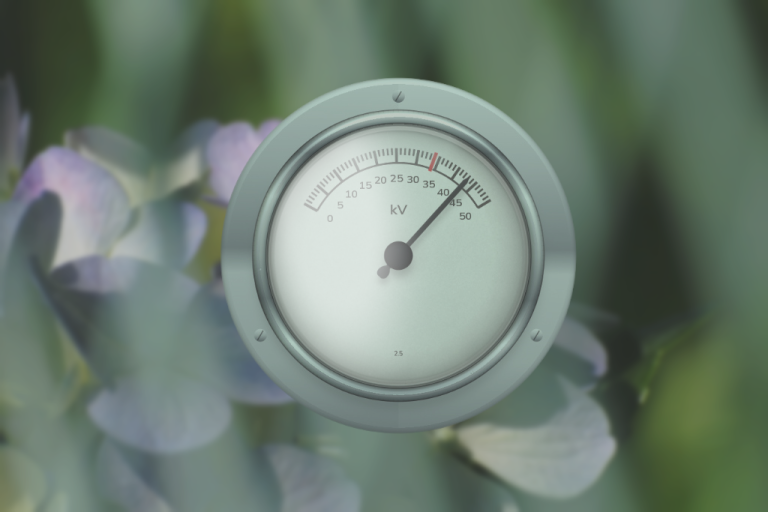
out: 43 kV
